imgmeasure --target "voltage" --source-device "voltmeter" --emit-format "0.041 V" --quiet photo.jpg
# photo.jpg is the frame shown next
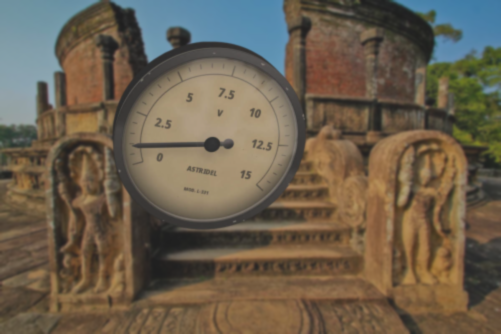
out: 1 V
